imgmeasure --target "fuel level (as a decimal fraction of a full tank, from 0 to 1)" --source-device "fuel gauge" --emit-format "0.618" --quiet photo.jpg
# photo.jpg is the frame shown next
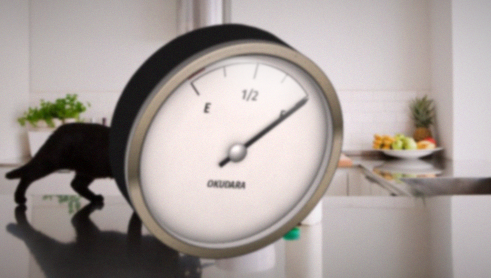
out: 1
